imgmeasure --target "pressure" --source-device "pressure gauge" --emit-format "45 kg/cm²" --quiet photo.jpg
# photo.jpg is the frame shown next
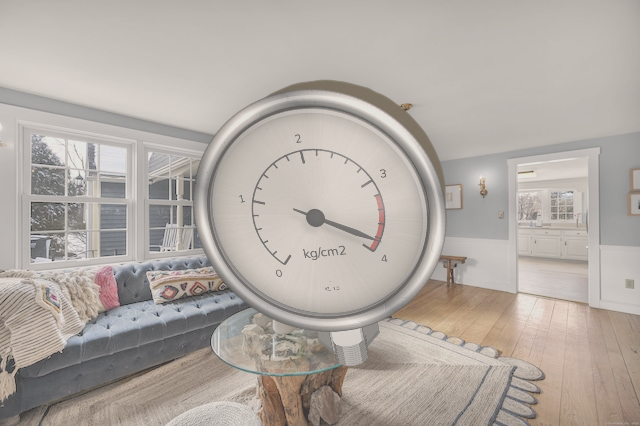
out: 3.8 kg/cm²
